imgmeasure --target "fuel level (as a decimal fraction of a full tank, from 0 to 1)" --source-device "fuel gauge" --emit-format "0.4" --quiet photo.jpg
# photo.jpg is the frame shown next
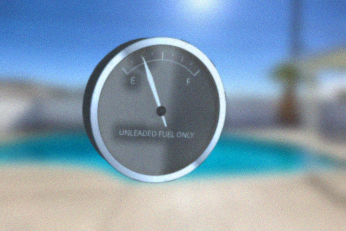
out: 0.25
